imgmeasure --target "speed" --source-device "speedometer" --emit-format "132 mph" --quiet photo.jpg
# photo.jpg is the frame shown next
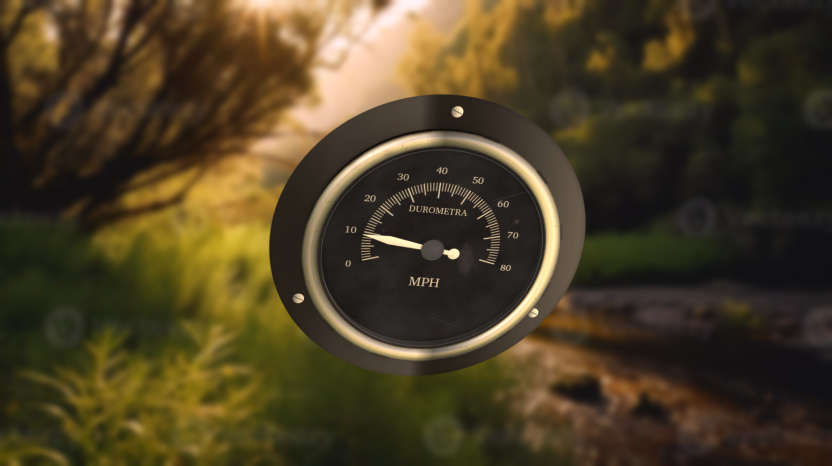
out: 10 mph
